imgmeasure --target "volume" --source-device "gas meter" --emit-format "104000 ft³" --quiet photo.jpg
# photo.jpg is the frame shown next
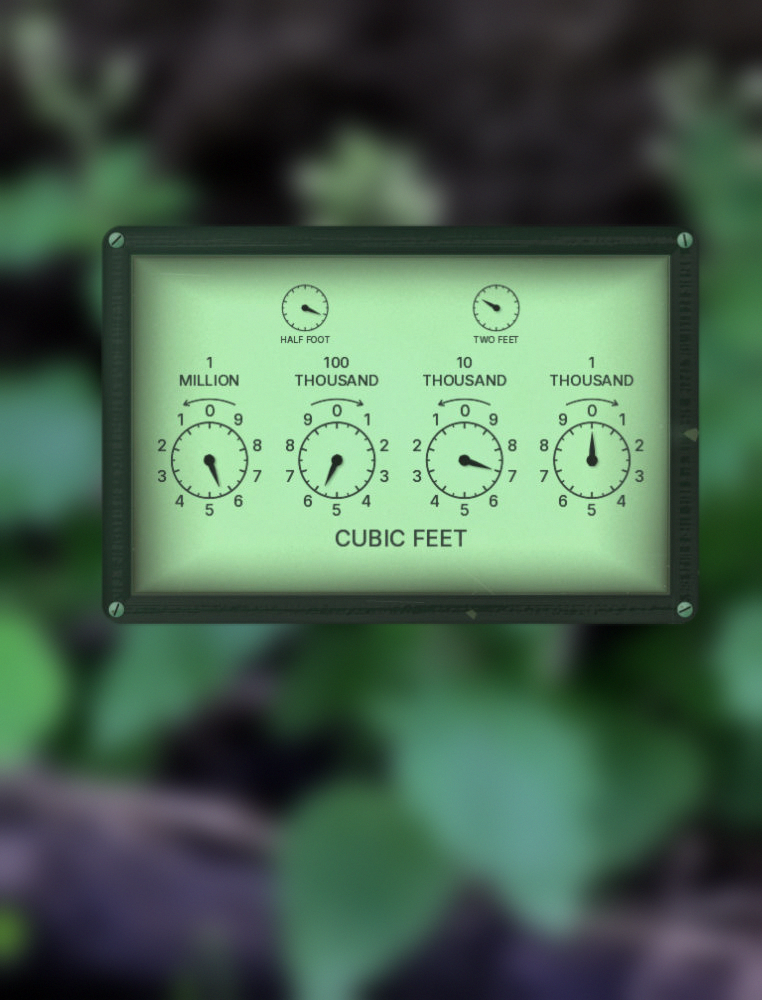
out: 557000 ft³
